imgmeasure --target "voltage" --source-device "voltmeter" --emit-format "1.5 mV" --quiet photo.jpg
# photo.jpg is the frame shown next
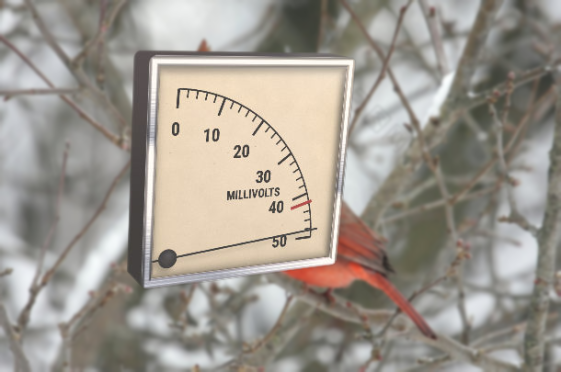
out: 48 mV
